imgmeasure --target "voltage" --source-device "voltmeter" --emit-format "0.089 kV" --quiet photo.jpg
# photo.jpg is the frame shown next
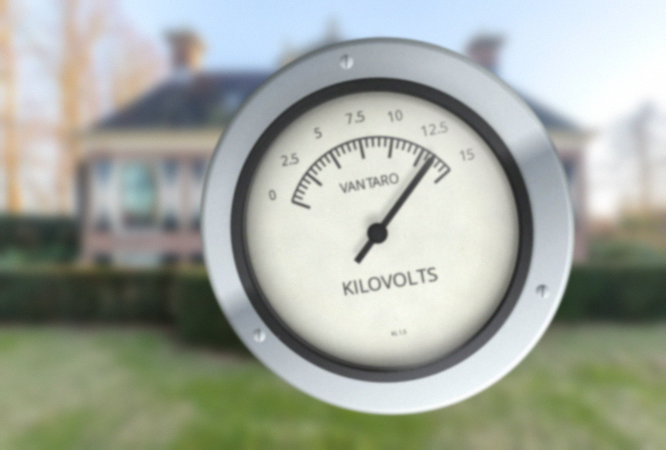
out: 13.5 kV
